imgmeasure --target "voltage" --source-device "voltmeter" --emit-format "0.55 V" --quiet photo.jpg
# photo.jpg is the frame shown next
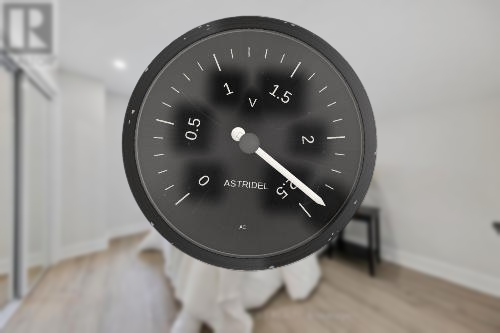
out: 2.4 V
